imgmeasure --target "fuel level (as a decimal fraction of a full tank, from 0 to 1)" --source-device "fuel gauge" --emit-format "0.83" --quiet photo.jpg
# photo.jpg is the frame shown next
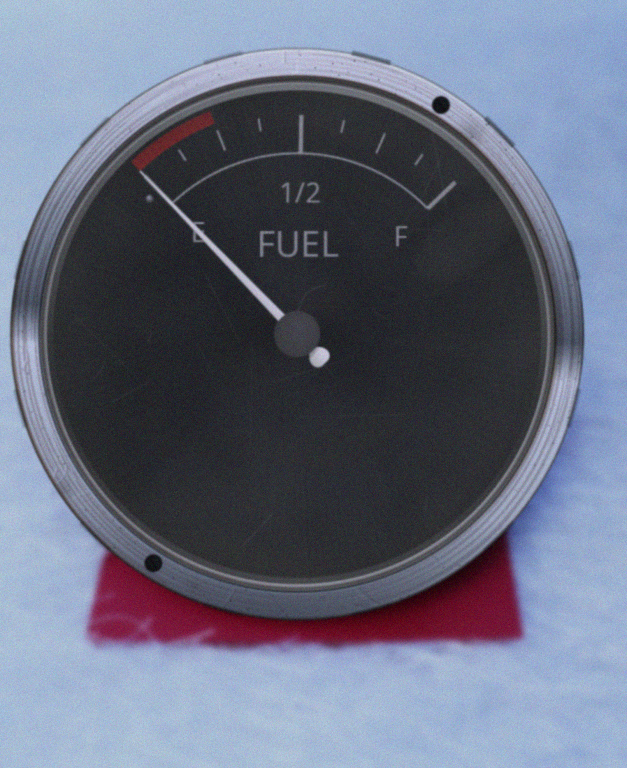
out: 0
